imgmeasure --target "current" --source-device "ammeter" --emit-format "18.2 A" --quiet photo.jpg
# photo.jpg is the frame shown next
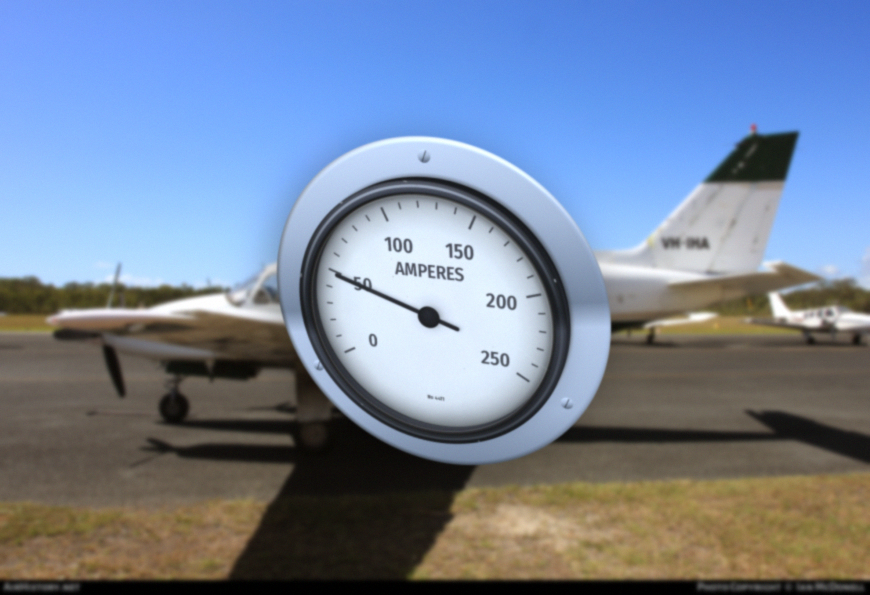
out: 50 A
